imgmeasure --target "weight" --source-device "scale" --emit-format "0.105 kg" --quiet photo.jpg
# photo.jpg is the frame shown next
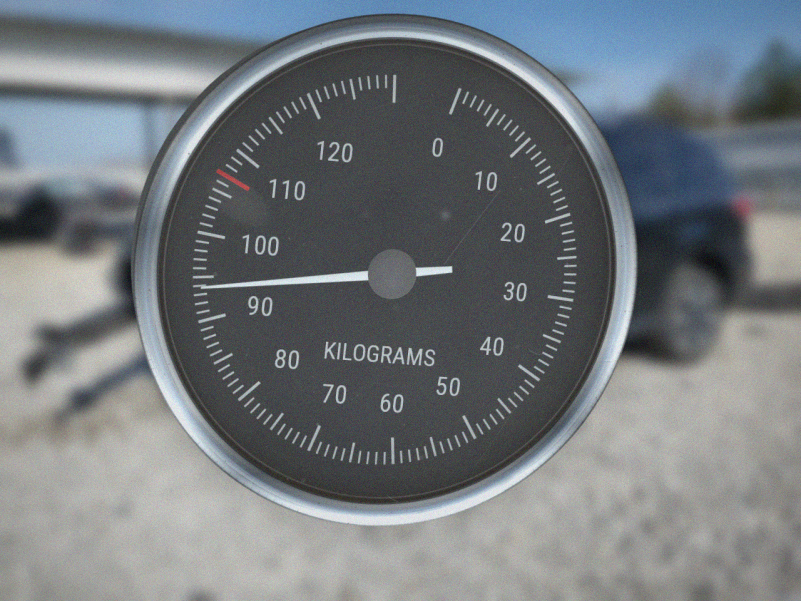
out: 94 kg
